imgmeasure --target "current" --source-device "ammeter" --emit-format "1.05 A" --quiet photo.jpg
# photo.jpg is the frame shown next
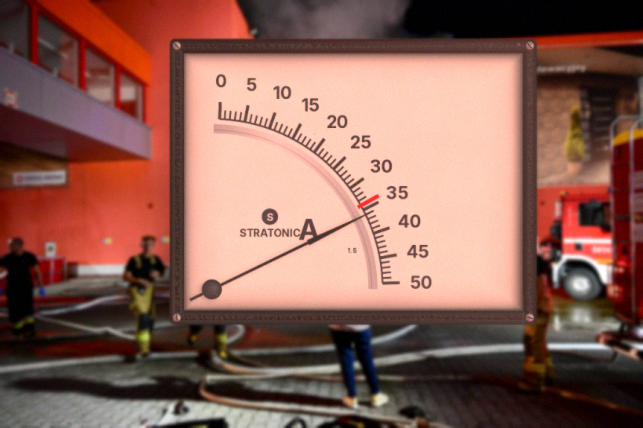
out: 36 A
